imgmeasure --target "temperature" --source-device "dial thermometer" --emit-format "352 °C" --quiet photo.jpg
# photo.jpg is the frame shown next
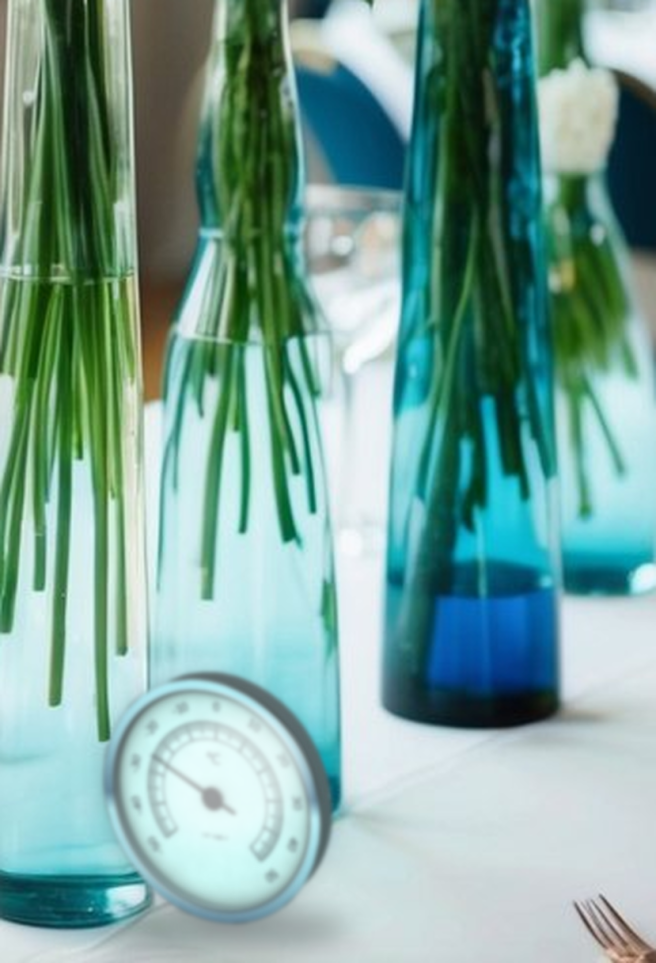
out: -25 °C
